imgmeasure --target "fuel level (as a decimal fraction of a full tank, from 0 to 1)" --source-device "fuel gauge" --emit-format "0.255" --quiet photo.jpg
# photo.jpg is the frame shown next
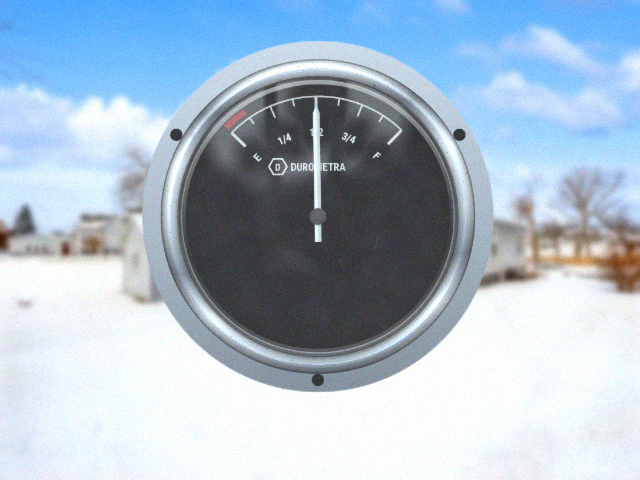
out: 0.5
